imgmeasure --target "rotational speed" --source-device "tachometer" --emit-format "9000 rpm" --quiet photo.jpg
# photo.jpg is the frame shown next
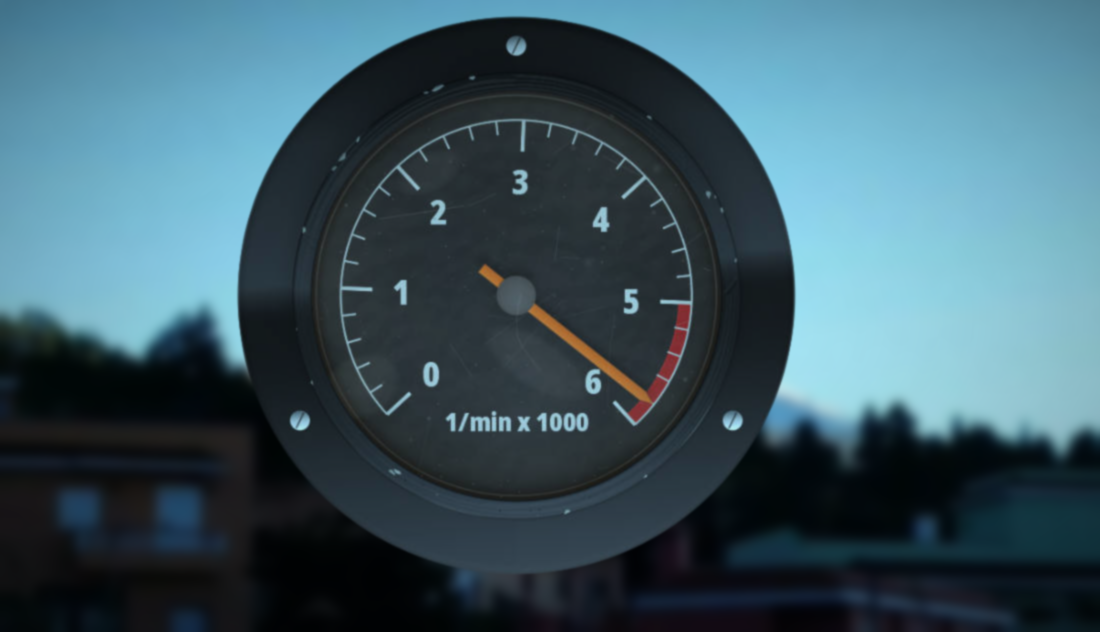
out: 5800 rpm
